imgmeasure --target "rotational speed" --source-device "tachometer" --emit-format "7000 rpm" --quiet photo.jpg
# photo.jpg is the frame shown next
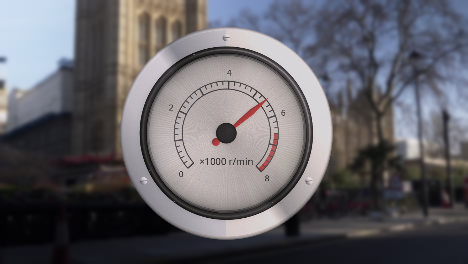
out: 5400 rpm
